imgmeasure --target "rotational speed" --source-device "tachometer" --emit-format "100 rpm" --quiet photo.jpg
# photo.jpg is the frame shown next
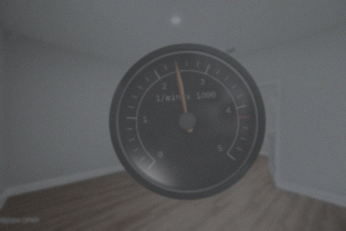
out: 2400 rpm
